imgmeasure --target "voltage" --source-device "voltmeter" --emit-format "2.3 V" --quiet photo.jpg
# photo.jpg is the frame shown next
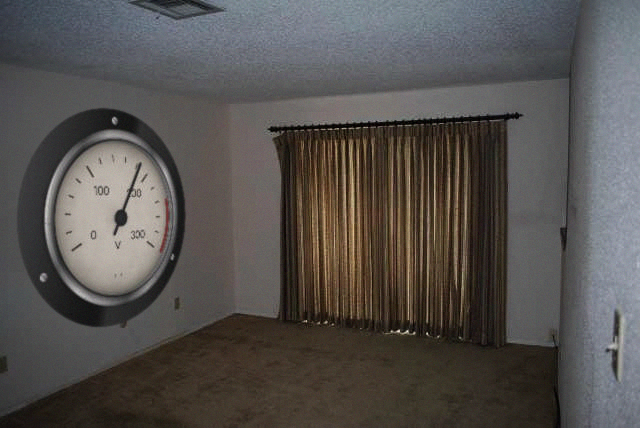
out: 180 V
